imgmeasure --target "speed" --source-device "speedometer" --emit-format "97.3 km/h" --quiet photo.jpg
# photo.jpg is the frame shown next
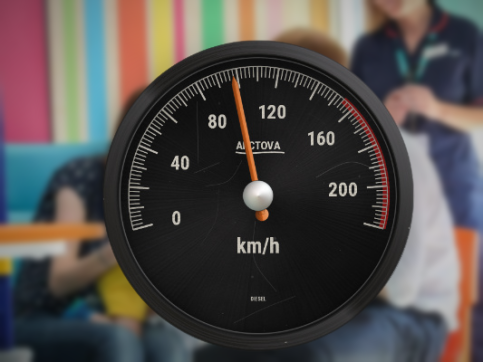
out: 98 km/h
